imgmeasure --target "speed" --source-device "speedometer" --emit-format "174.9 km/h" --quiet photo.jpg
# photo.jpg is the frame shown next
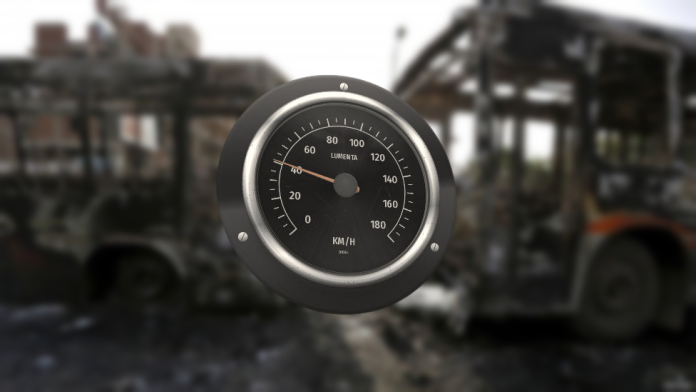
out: 40 km/h
